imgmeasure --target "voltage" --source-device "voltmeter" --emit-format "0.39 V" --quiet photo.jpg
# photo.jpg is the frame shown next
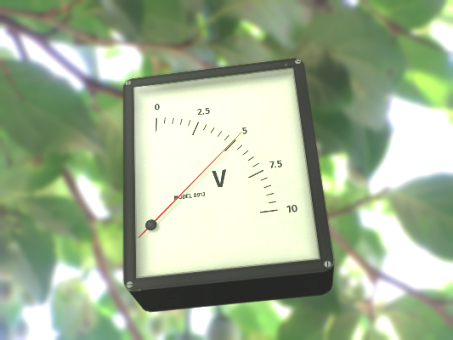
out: 5 V
